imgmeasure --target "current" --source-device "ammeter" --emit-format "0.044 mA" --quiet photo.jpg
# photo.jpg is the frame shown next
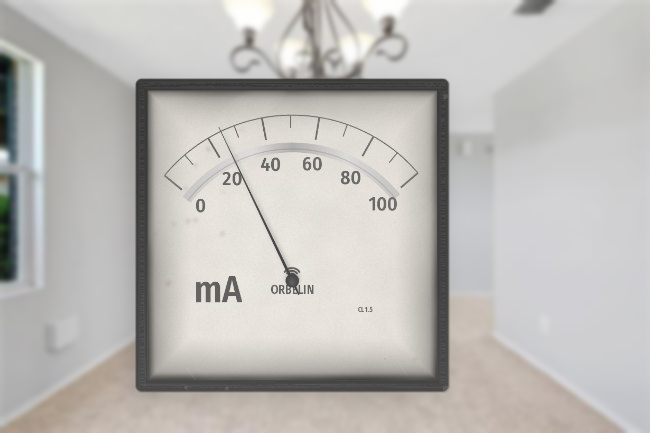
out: 25 mA
